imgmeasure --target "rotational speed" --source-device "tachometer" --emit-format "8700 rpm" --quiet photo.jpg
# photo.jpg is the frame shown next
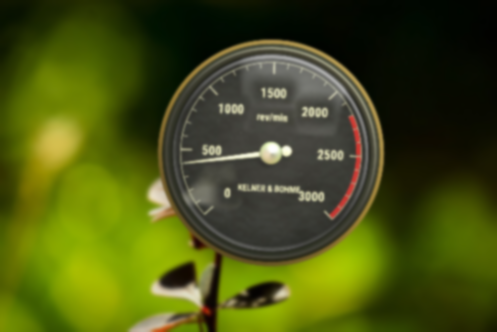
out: 400 rpm
